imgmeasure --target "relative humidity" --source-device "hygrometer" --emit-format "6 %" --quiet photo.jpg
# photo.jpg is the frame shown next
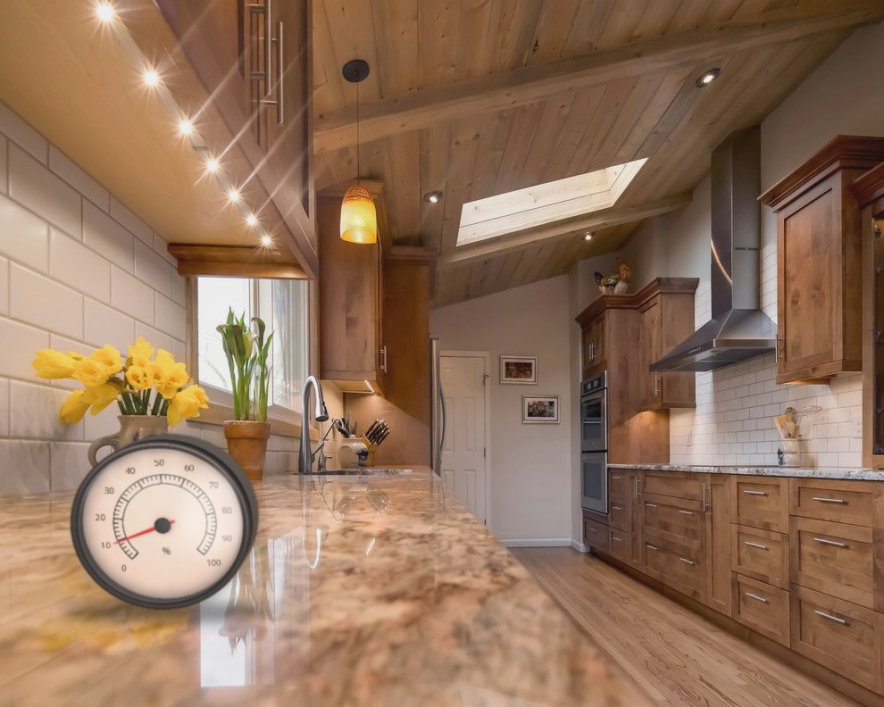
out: 10 %
